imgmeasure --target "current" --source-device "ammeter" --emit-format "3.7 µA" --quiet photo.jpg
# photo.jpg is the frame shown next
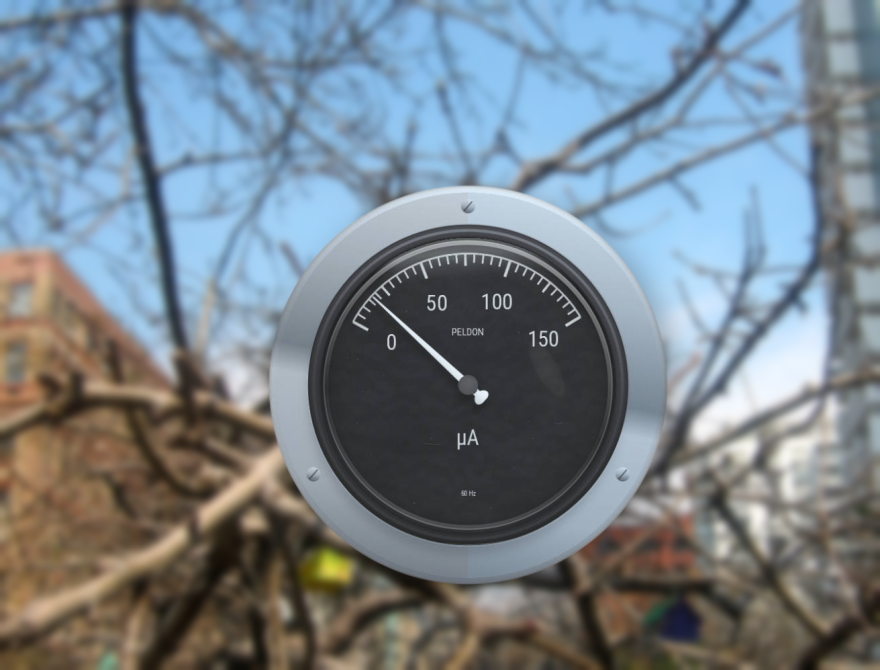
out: 17.5 µA
